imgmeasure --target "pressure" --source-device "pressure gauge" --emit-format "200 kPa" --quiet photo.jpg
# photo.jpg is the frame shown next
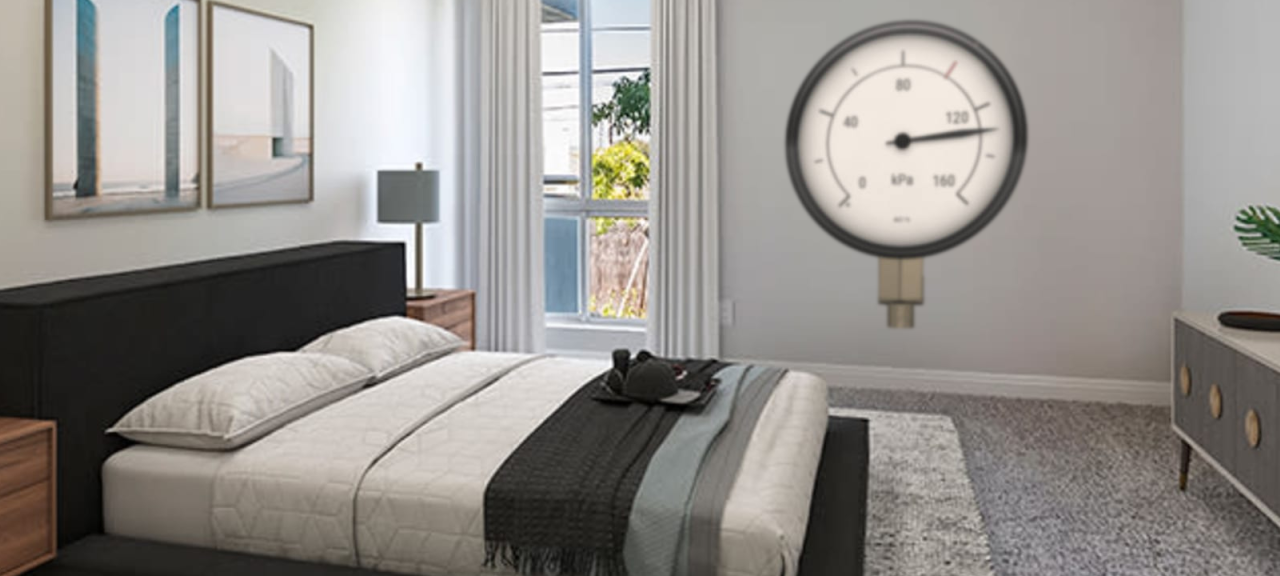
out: 130 kPa
